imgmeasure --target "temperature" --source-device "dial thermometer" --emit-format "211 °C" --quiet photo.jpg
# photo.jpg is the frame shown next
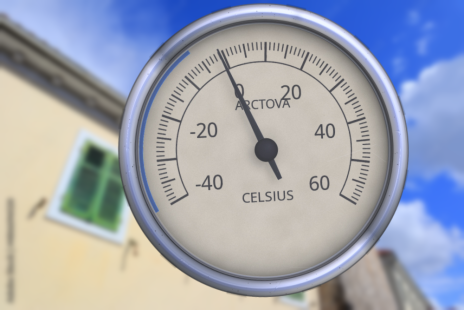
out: -1 °C
